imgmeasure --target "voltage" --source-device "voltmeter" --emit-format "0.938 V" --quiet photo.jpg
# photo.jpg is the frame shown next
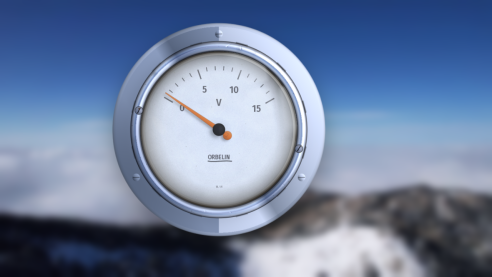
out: 0.5 V
